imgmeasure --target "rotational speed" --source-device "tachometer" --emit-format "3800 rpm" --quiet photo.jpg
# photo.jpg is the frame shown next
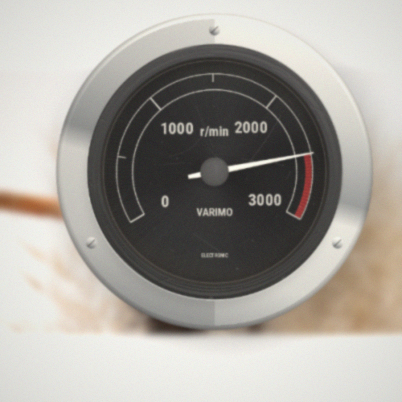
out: 2500 rpm
